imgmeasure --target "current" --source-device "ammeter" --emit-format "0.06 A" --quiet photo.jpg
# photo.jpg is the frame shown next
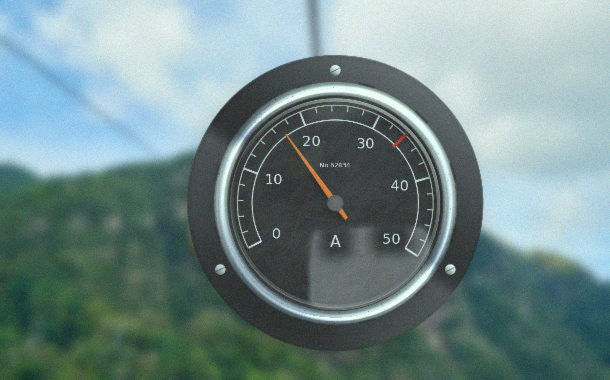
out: 17 A
